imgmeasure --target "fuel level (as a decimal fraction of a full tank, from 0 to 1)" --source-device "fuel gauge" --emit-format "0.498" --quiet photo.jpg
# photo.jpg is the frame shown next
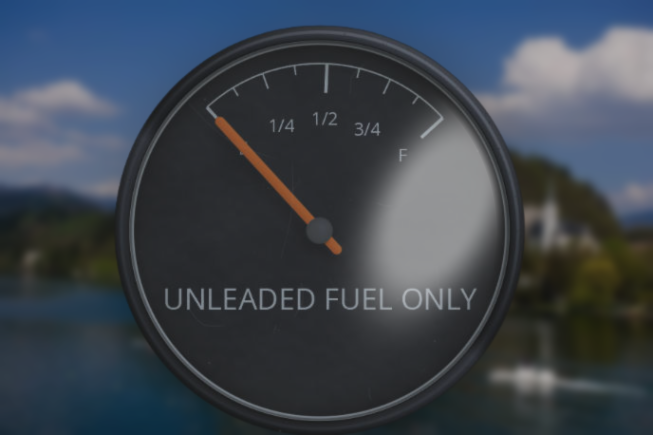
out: 0
